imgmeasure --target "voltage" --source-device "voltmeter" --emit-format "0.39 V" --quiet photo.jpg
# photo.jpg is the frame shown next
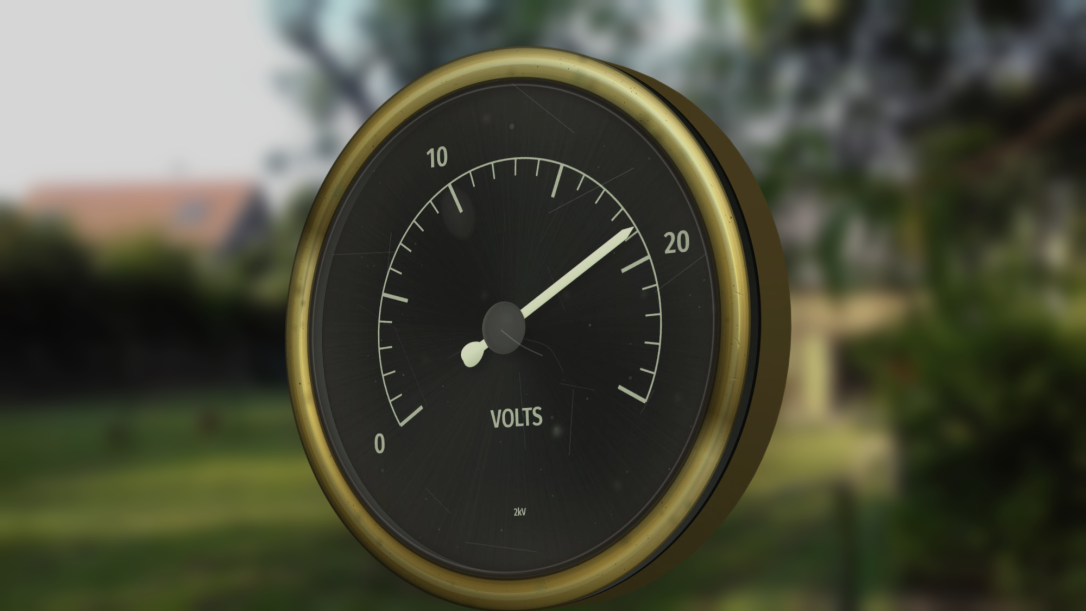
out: 19 V
